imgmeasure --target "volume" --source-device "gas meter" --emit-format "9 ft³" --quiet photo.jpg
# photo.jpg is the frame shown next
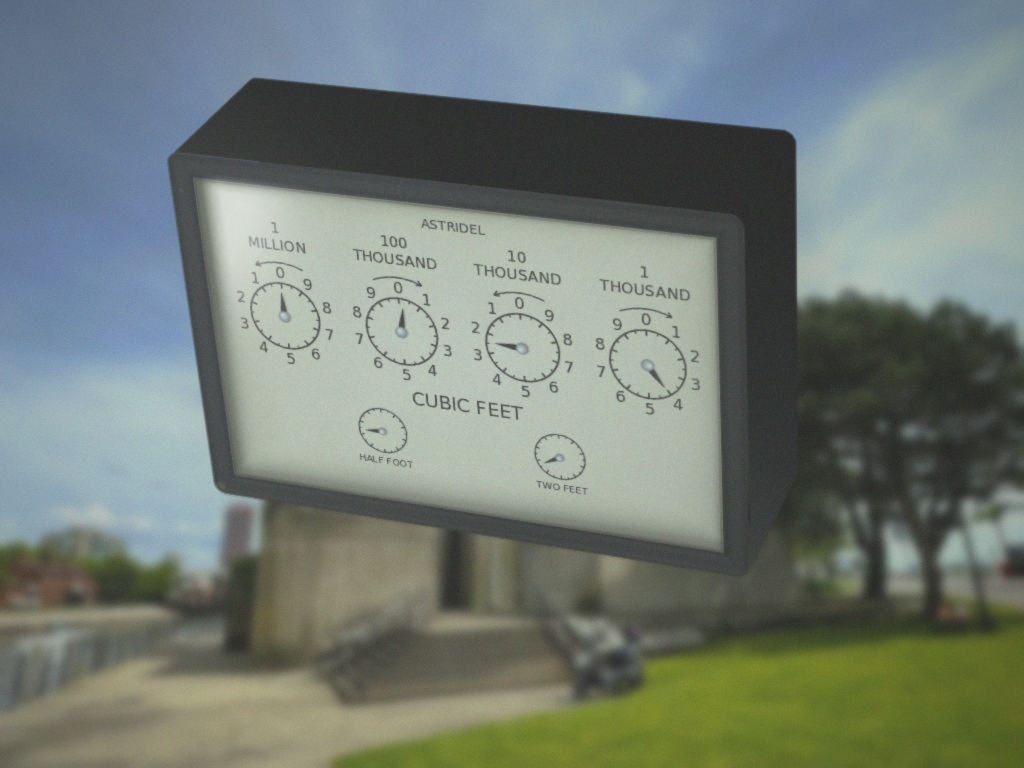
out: 2400 ft³
